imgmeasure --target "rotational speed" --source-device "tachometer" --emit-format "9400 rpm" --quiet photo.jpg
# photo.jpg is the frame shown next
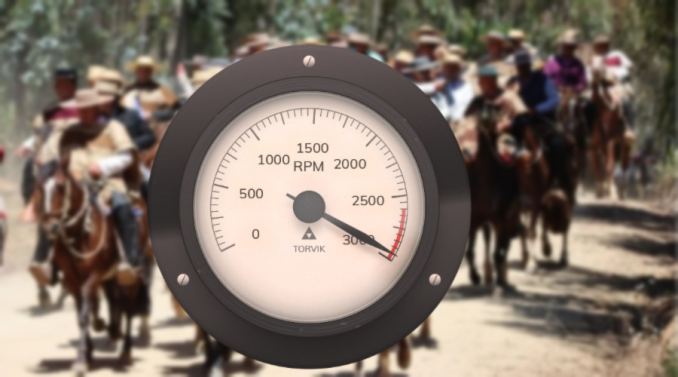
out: 2950 rpm
